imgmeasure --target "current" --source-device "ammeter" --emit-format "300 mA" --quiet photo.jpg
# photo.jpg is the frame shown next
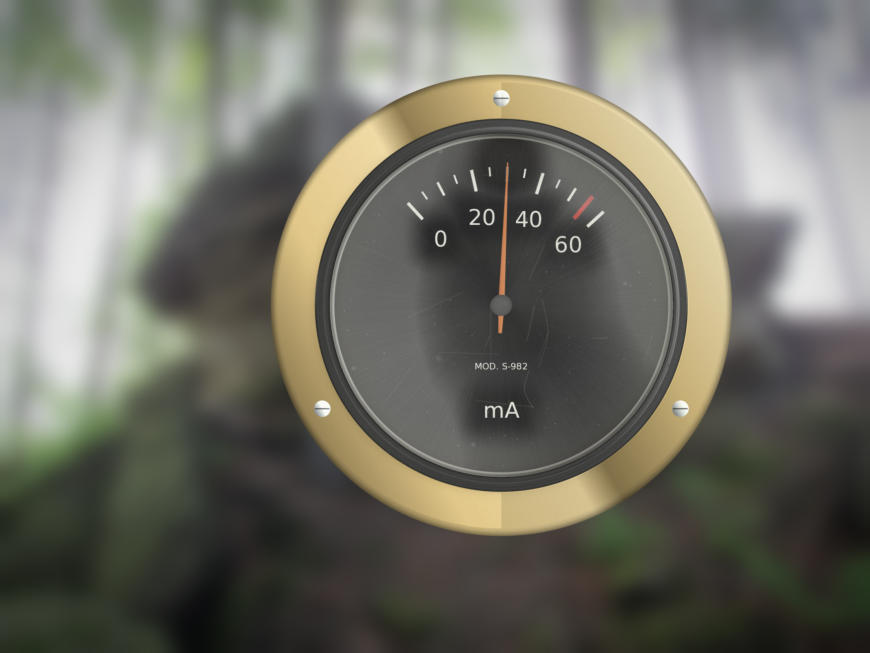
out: 30 mA
